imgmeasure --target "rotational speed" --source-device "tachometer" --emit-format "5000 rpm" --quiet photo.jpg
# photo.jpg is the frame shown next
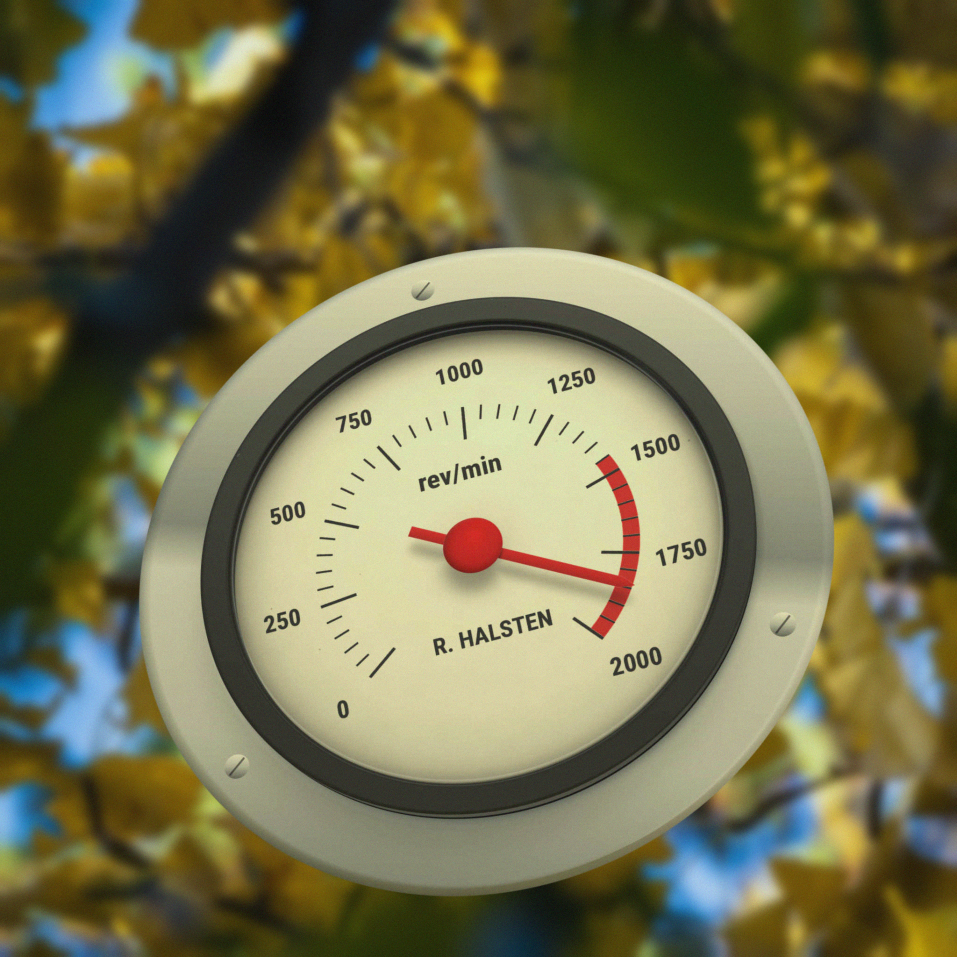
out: 1850 rpm
